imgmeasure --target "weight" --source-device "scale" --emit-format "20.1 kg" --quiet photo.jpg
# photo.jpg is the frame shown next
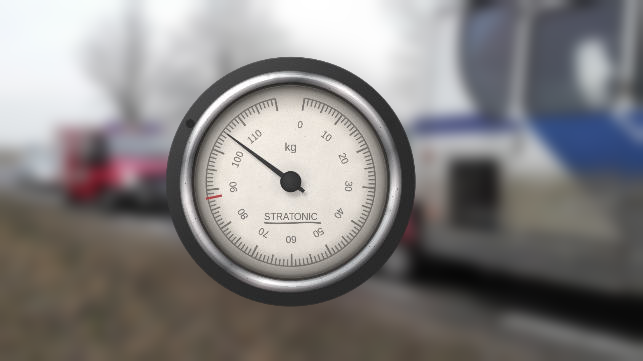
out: 105 kg
